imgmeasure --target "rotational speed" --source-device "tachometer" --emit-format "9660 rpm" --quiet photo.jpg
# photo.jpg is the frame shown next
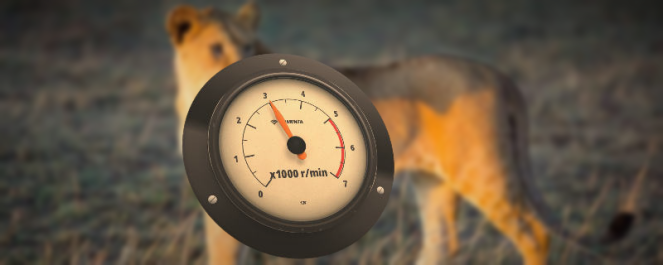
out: 3000 rpm
